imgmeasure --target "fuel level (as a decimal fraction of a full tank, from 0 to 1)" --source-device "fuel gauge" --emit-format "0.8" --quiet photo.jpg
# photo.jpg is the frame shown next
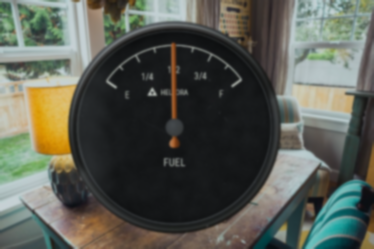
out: 0.5
